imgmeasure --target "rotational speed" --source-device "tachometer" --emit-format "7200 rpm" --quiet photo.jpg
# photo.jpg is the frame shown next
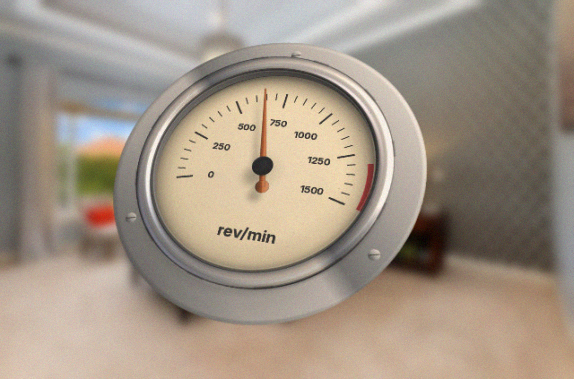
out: 650 rpm
